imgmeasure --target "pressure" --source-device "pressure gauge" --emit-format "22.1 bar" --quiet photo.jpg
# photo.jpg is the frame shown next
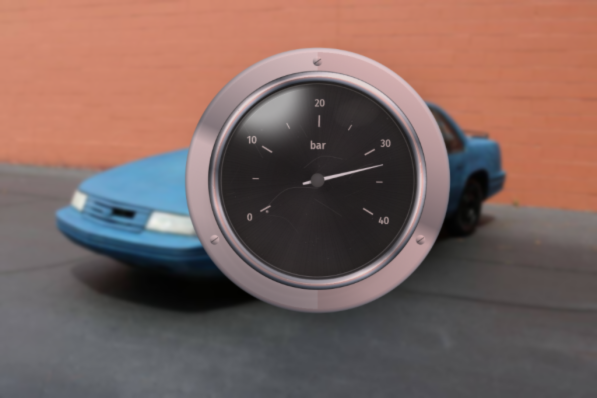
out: 32.5 bar
